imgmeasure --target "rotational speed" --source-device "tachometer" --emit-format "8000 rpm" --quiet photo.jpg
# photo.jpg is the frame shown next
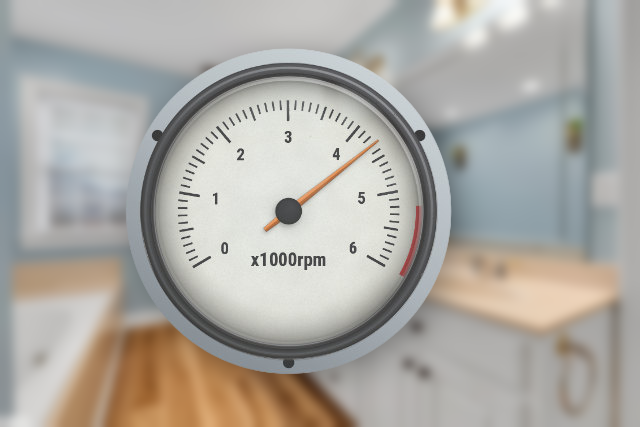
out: 4300 rpm
